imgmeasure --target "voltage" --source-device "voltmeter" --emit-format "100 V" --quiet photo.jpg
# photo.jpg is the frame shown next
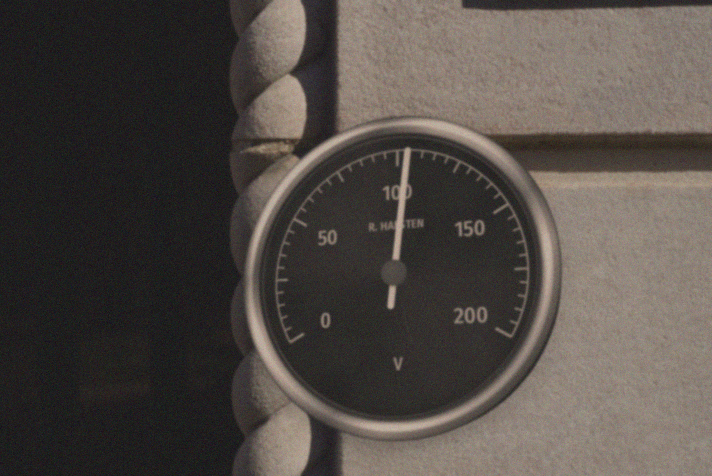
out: 105 V
